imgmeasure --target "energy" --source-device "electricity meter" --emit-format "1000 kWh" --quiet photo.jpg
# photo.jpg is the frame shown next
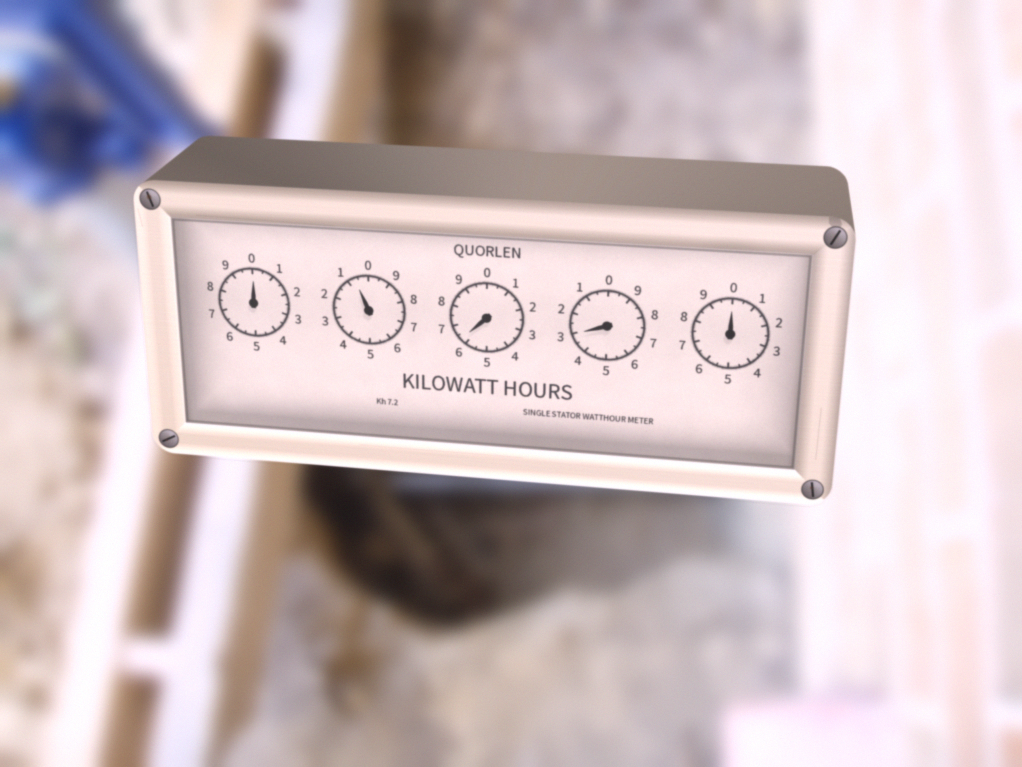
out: 630 kWh
